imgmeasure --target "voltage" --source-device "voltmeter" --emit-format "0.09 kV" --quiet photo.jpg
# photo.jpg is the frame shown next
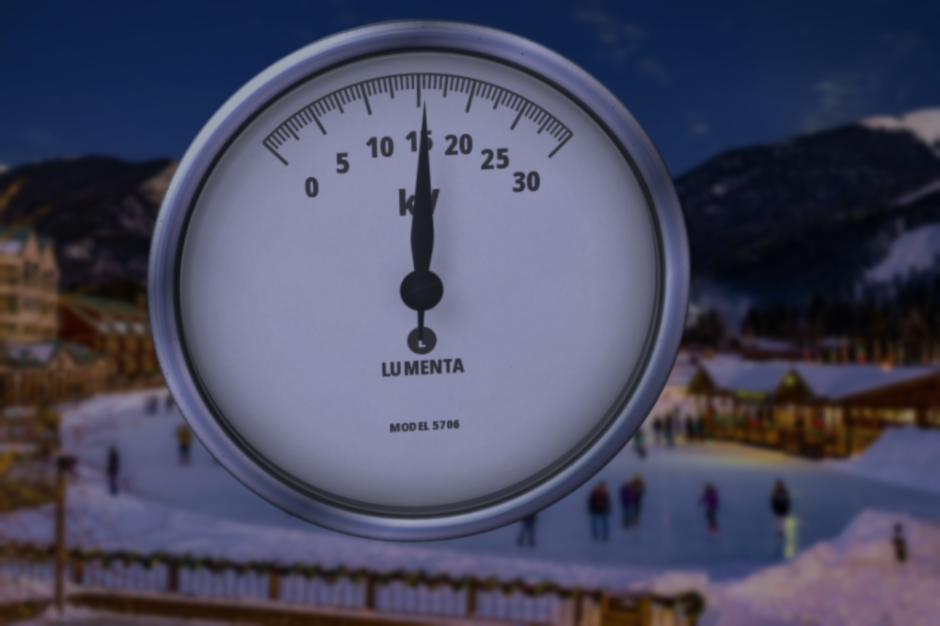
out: 15.5 kV
